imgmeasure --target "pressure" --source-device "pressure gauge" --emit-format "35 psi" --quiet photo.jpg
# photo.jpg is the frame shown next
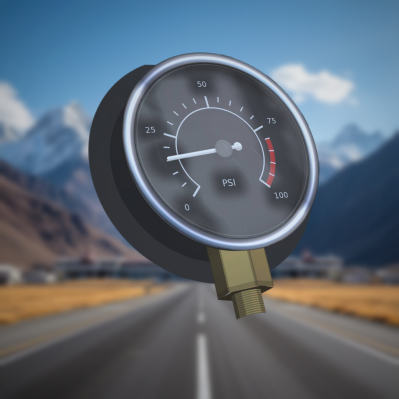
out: 15 psi
